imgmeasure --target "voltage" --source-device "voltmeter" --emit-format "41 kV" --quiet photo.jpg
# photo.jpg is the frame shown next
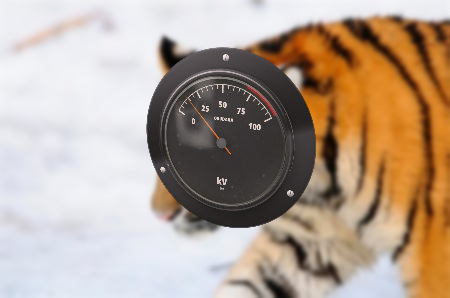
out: 15 kV
